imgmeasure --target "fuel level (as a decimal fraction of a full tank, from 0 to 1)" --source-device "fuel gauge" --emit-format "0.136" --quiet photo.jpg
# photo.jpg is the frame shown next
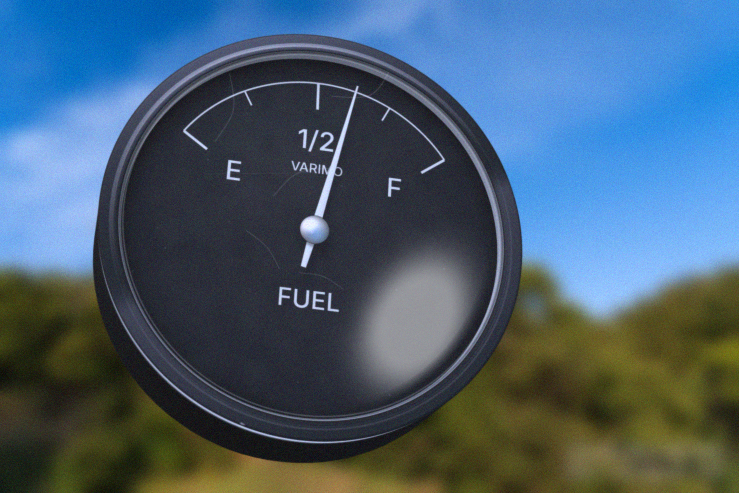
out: 0.625
